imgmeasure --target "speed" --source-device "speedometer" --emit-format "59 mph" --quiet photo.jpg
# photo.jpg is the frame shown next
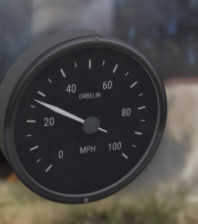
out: 27.5 mph
